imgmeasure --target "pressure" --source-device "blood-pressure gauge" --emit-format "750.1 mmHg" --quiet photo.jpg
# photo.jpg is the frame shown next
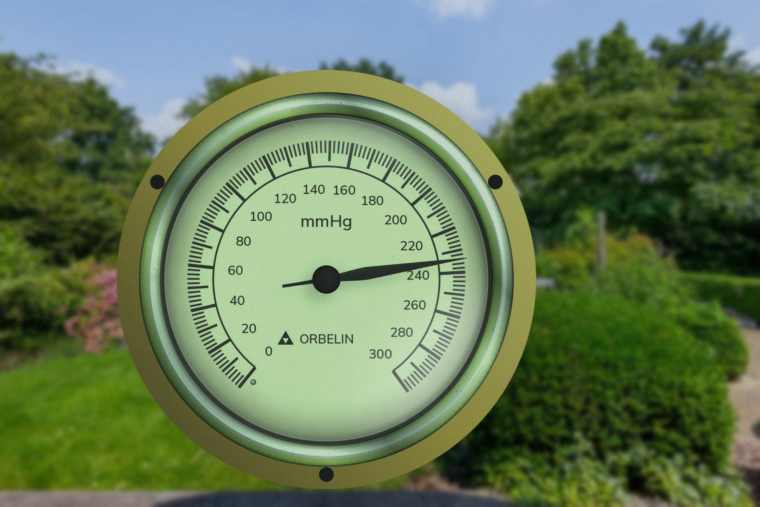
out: 234 mmHg
